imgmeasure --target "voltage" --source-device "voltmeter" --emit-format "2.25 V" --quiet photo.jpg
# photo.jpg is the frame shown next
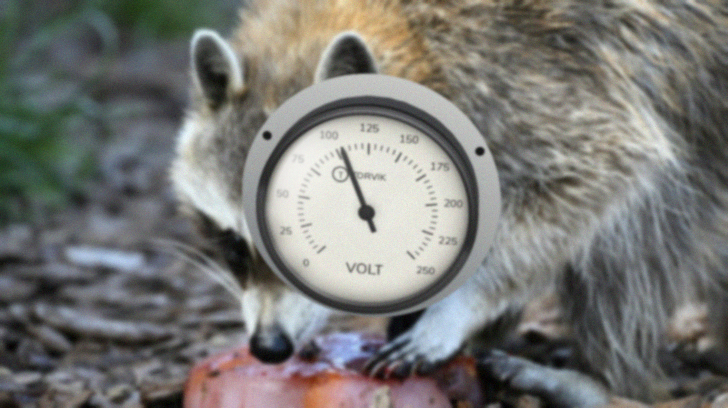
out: 105 V
